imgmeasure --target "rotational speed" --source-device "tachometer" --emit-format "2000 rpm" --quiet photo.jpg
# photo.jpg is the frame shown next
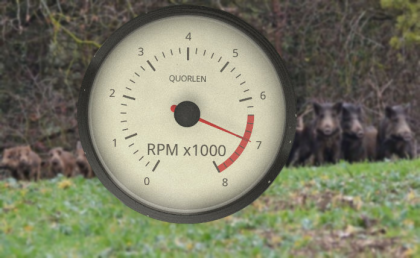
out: 7000 rpm
